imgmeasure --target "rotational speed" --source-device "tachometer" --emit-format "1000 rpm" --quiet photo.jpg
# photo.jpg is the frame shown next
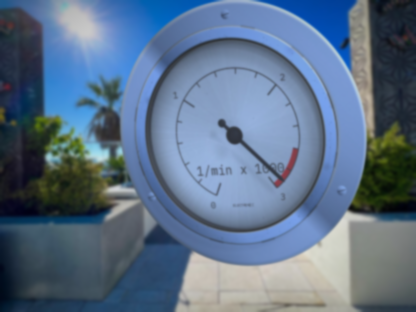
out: 2900 rpm
